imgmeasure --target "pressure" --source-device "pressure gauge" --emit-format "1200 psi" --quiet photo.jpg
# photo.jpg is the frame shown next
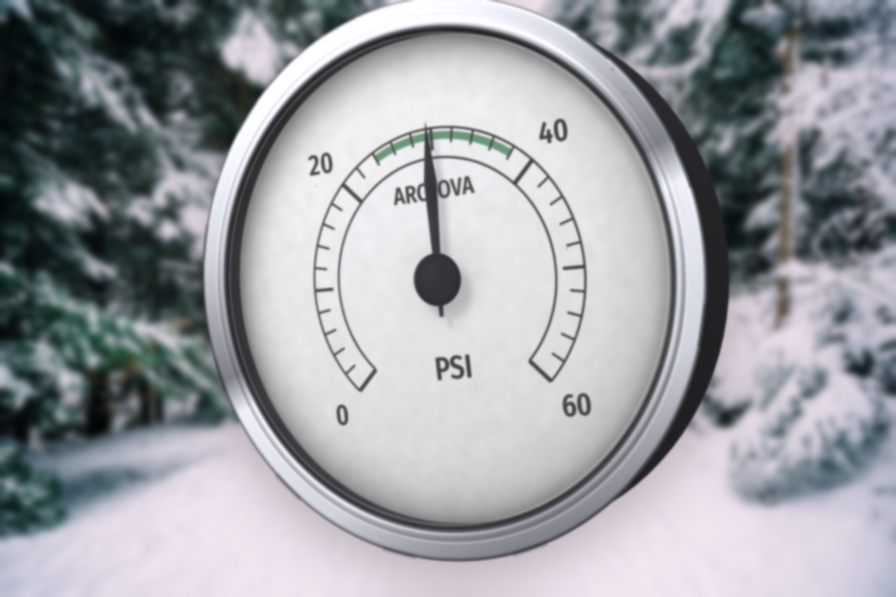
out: 30 psi
